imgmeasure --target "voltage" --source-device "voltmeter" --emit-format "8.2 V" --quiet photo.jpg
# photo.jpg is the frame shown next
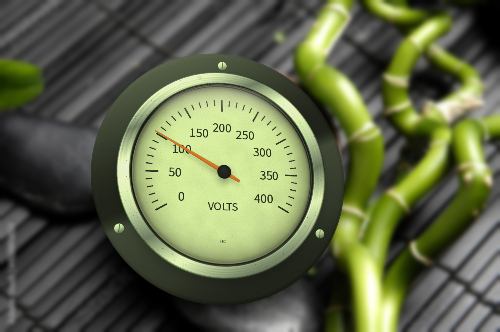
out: 100 V
